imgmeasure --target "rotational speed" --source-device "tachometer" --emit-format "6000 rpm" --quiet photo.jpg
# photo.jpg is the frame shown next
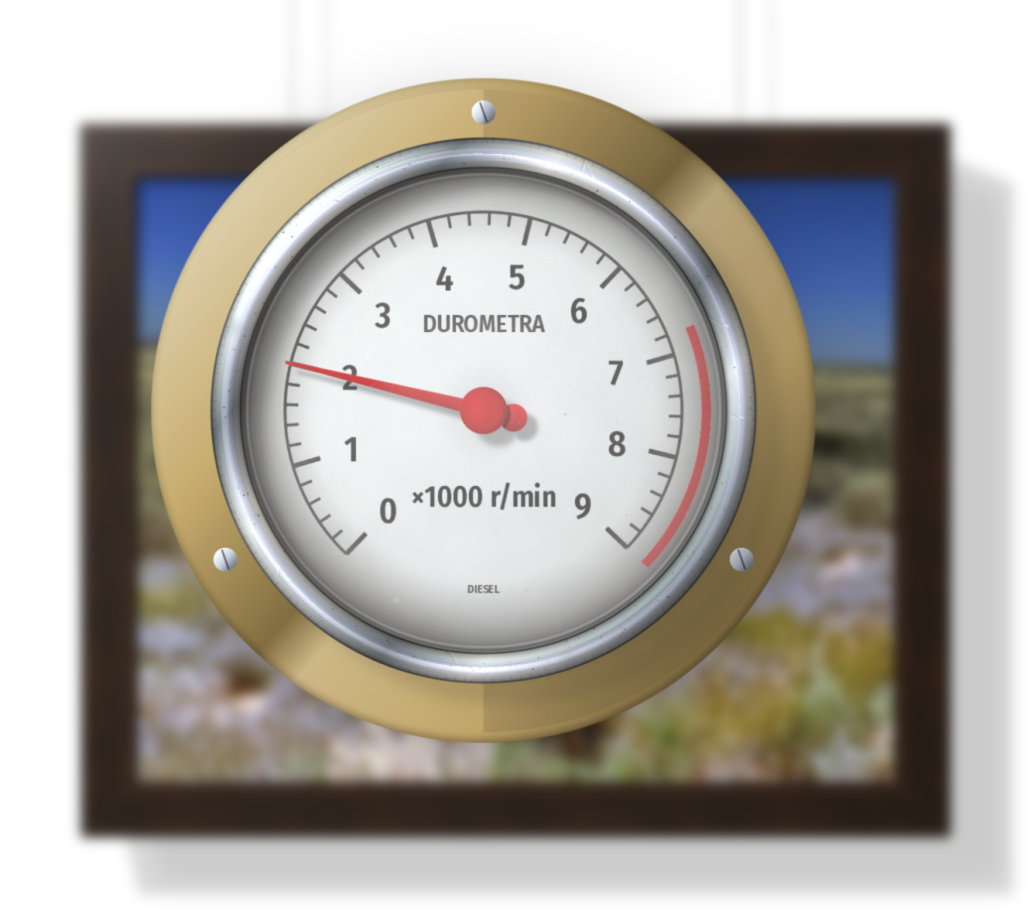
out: 2000 rpm
